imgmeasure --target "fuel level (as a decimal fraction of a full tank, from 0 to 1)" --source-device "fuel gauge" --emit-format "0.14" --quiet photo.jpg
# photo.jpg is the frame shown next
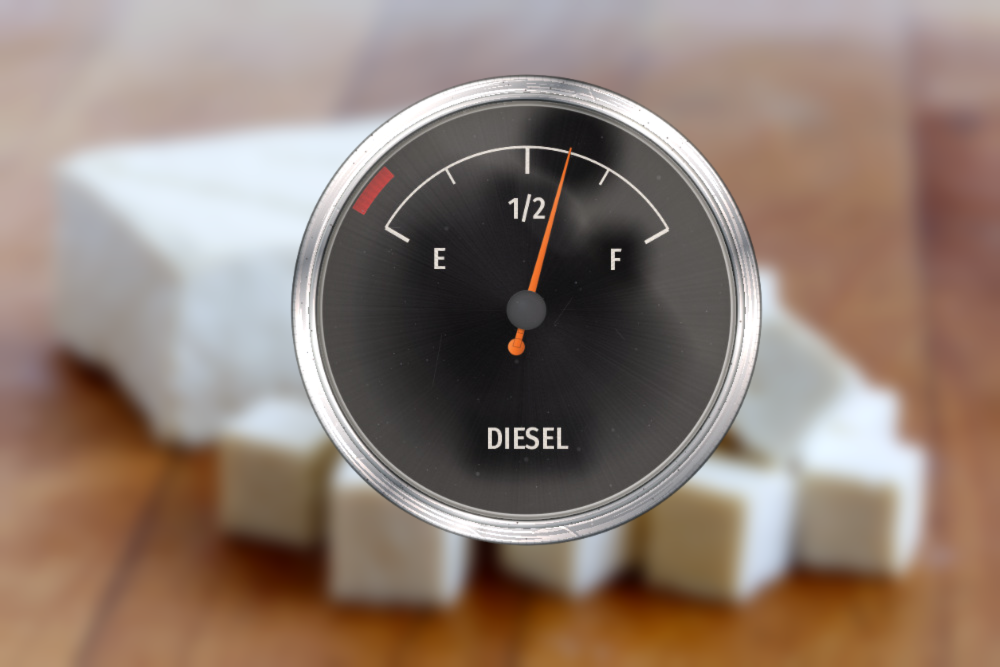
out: 0.625
